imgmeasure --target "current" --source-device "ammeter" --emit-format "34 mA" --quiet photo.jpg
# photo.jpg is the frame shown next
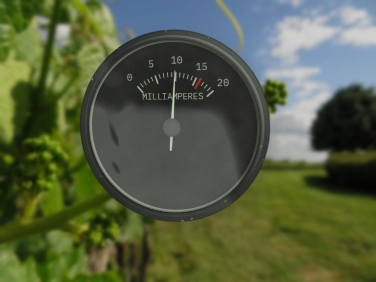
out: 10 mA
